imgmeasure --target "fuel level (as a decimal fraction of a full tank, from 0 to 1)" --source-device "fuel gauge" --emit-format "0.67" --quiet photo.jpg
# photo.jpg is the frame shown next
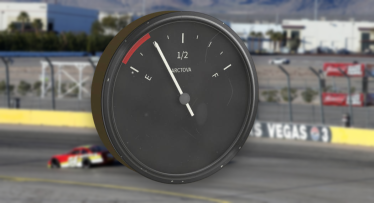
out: 0.25
